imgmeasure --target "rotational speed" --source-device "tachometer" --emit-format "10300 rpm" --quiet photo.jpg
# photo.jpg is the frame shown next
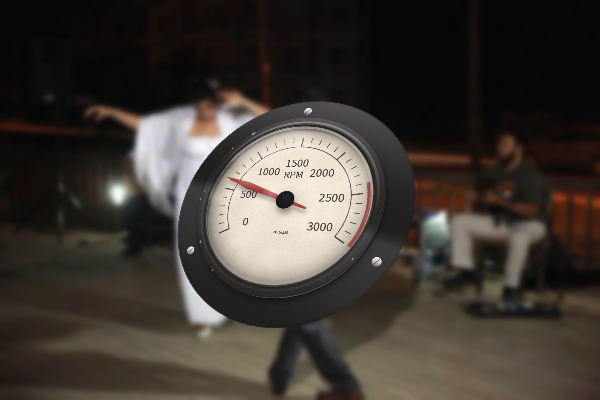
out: 600 rpm
